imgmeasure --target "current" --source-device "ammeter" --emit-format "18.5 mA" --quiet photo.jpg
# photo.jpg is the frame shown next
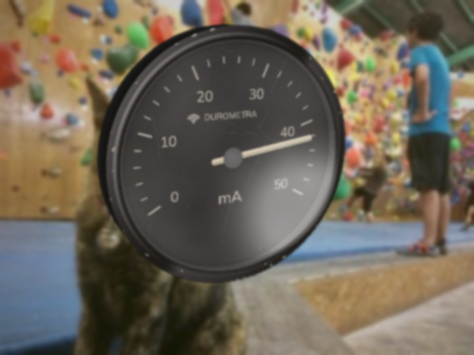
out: 42 mA
